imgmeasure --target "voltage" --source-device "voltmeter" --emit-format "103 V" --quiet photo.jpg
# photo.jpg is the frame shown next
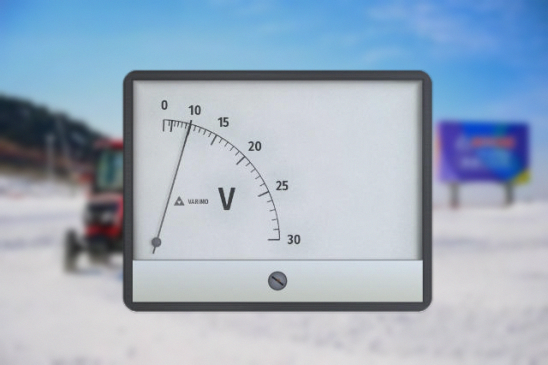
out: 10 V
